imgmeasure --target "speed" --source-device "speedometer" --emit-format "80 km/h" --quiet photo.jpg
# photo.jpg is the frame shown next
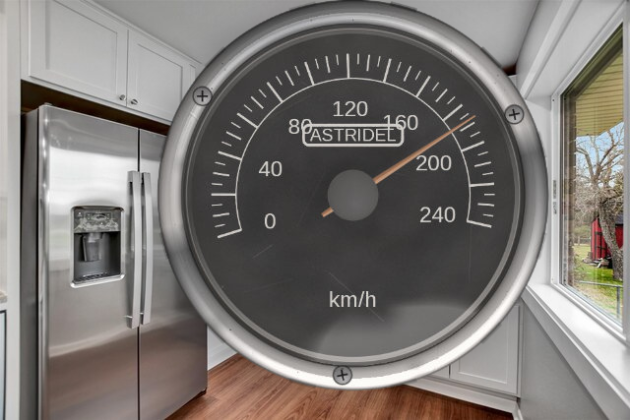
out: 187.5 km/h
